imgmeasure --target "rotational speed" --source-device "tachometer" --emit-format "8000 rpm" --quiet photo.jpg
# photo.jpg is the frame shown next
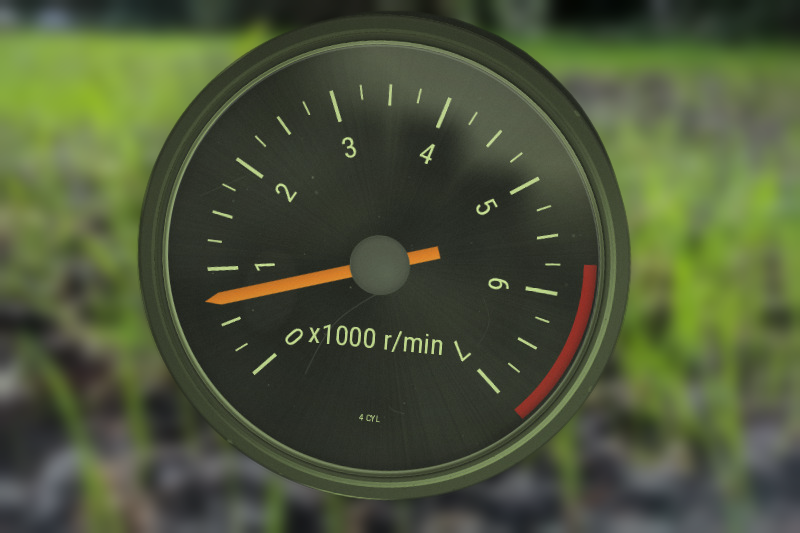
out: 750 rpm
